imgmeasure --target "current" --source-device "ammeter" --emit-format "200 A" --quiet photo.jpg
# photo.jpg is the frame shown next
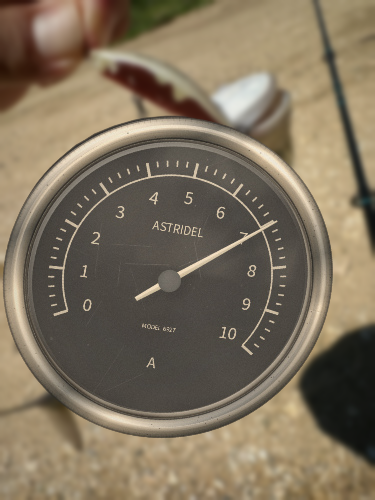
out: 7 A
